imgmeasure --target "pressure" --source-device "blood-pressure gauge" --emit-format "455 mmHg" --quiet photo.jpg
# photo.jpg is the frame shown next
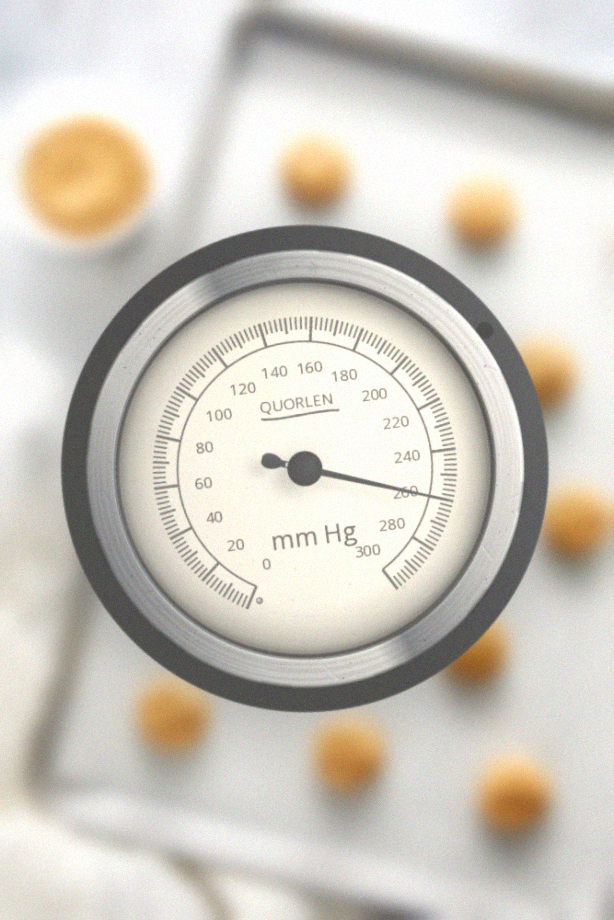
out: 260 mmHg
